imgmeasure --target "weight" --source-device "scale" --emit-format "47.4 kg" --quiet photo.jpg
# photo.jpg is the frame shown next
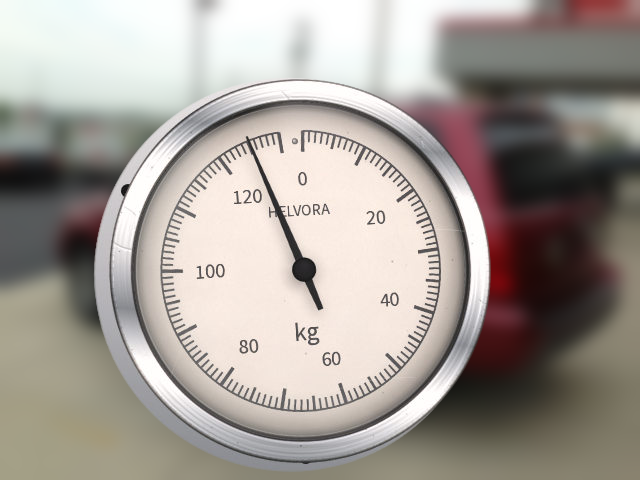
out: 125 kg
